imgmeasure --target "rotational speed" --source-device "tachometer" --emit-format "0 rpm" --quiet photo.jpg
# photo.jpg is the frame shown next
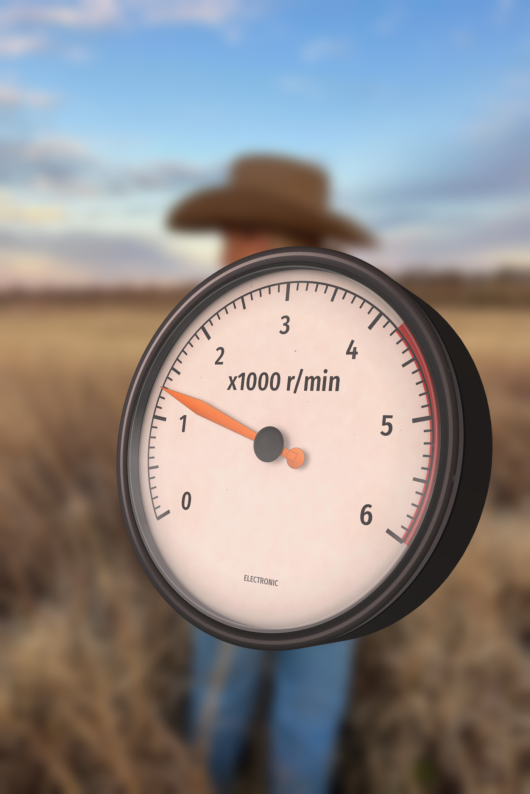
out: 1300 rpm
